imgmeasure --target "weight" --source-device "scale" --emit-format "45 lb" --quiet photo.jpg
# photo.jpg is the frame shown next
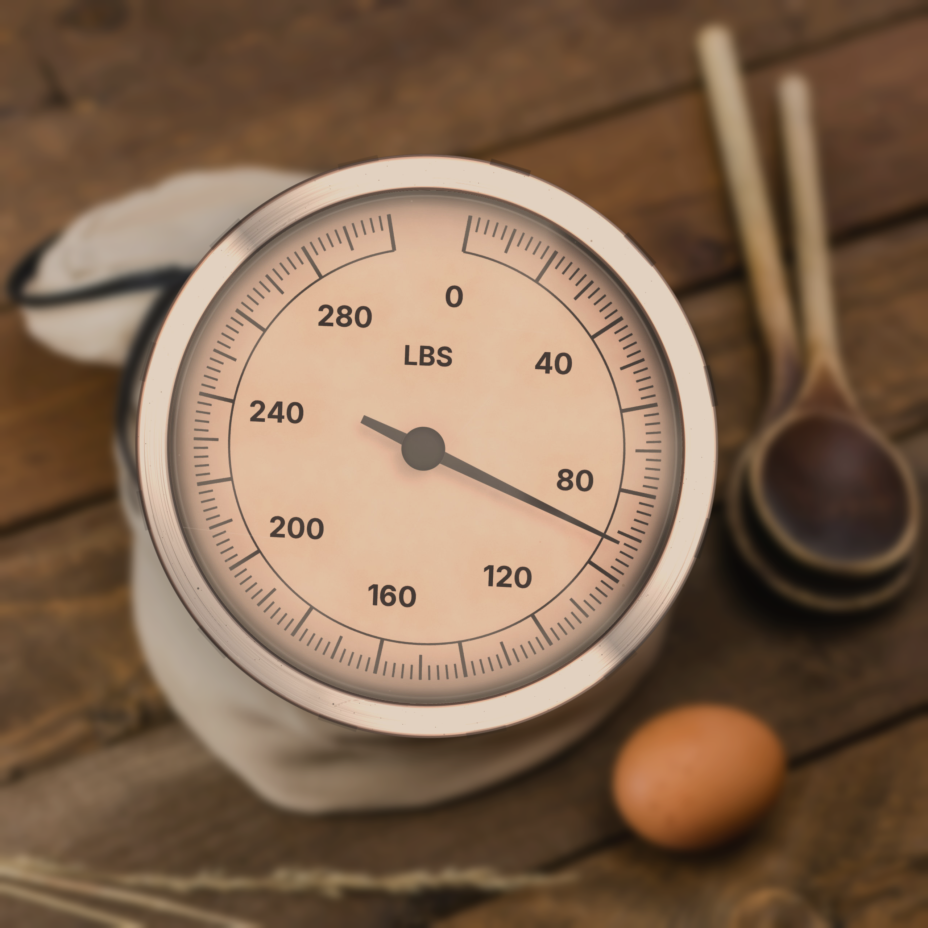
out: 92 lb
